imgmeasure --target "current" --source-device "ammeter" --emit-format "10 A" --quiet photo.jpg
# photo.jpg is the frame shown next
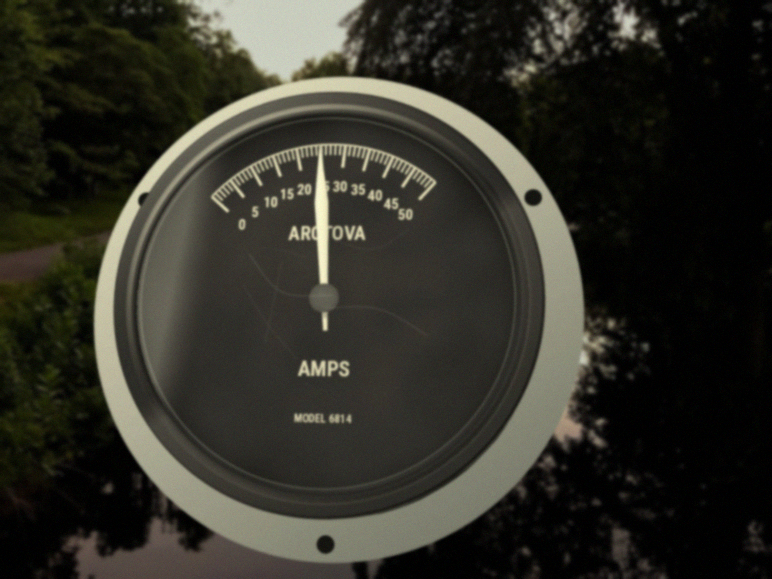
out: 25 A
